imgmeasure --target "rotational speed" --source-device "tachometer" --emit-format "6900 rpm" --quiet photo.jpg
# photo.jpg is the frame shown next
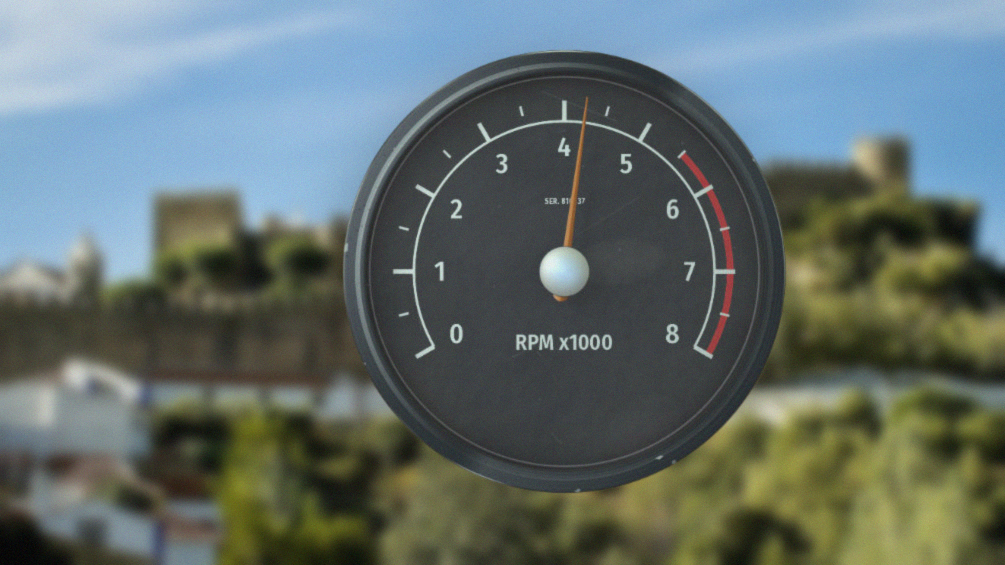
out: 4250 rpm
